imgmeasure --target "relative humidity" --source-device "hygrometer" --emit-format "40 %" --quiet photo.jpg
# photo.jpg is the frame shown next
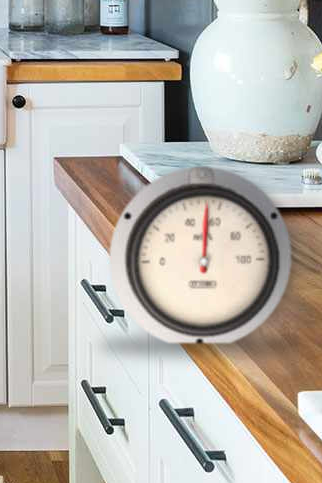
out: 52 %
